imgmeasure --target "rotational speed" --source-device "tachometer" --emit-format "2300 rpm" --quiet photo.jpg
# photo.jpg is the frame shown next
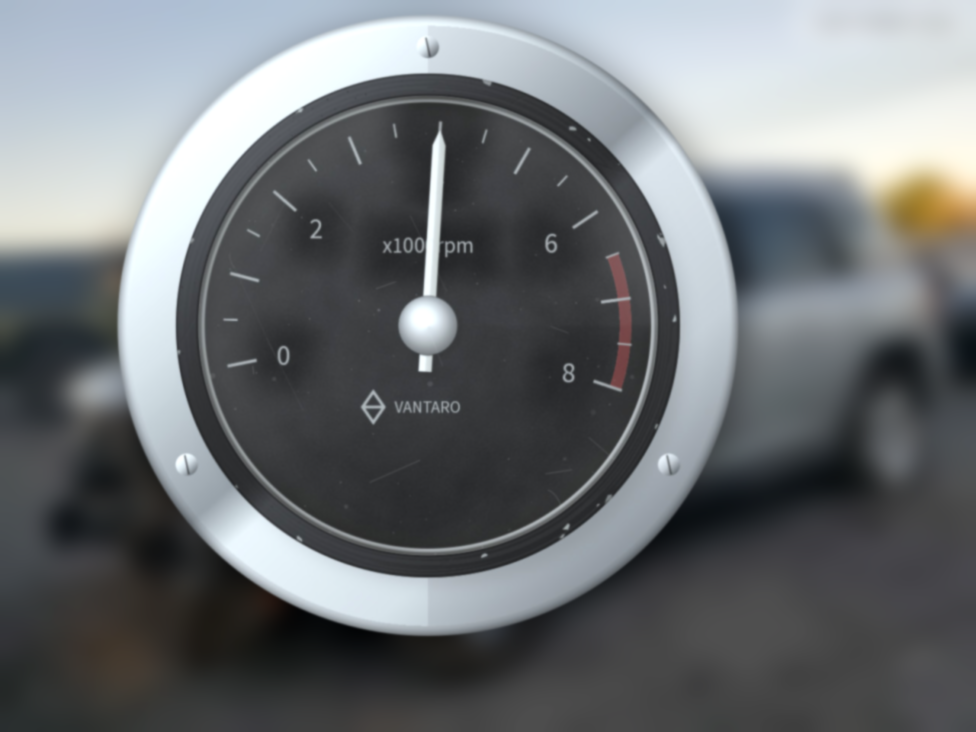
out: 4000 rpm
